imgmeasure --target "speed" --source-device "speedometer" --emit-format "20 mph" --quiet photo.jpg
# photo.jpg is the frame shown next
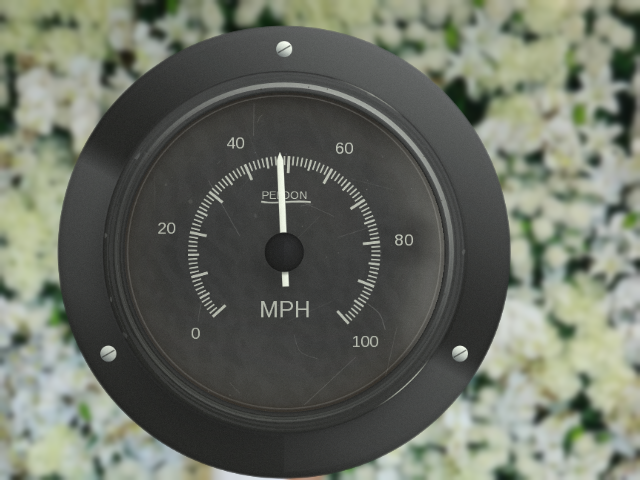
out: 48 mph
